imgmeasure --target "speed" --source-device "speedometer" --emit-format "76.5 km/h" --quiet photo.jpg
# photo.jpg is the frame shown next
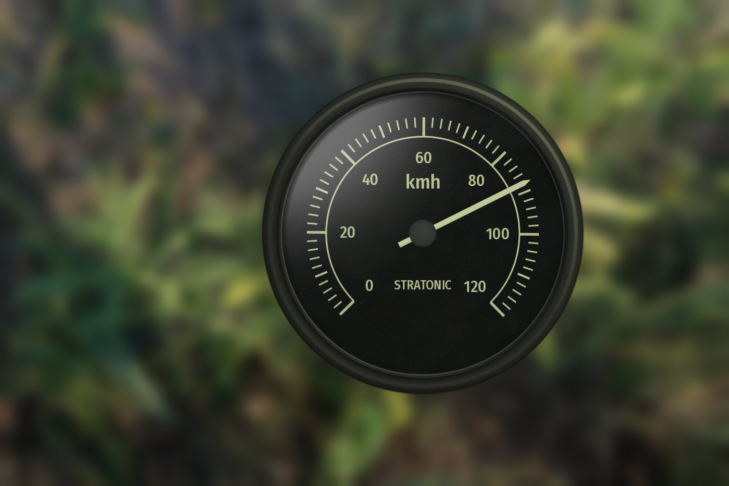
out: 88 km/h
